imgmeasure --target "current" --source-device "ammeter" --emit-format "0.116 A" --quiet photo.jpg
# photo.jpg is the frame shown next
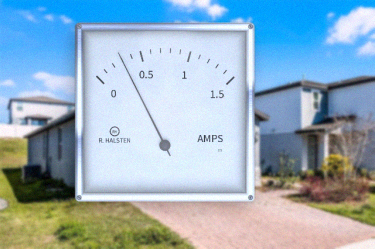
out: 0.3 A
